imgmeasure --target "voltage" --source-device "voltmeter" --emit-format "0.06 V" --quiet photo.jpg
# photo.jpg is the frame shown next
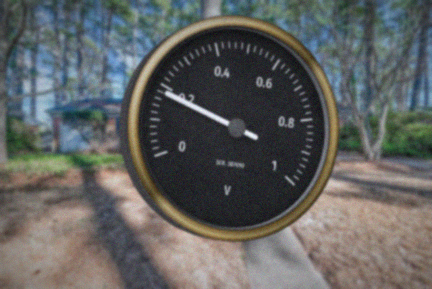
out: 0.18 V
